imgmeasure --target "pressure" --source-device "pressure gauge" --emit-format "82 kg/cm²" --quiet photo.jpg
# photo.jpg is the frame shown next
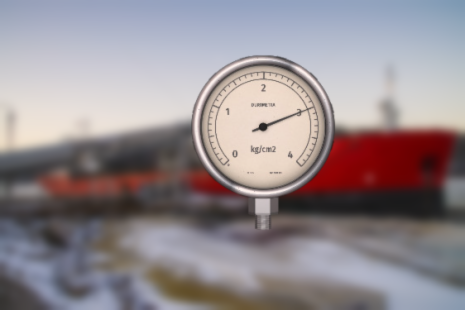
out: 3 kg/cm²
